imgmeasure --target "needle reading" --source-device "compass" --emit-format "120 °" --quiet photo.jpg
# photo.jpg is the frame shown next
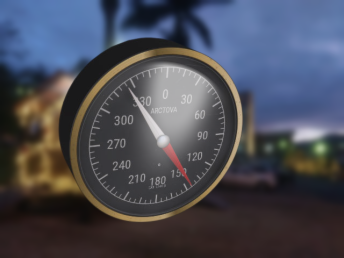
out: 145 °
